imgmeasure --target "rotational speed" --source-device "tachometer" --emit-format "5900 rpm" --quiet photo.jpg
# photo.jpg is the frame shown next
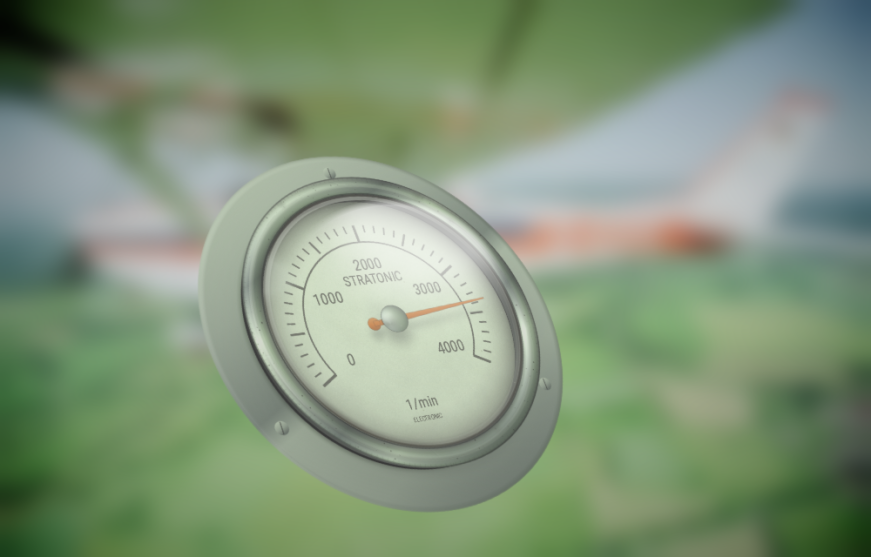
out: 3400 rpm
